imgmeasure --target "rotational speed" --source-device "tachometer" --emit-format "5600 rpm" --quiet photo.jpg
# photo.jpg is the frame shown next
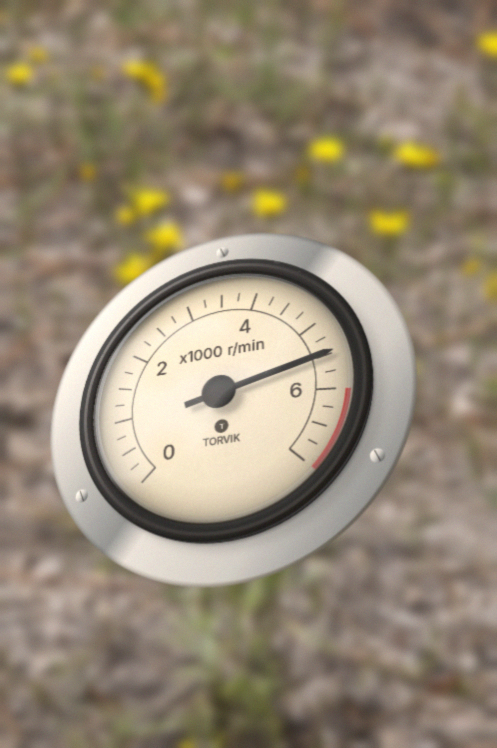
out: 5500 rpm
